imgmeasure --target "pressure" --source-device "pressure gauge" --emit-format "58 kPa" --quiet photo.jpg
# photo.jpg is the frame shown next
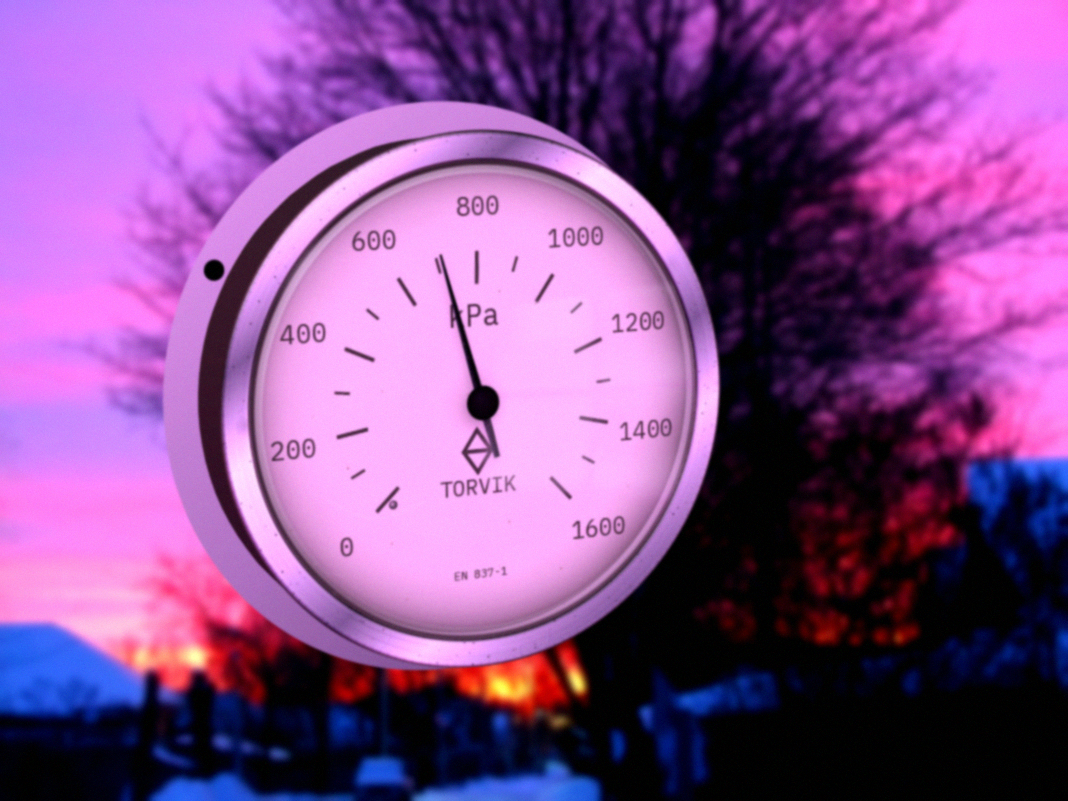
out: 700 kPa
